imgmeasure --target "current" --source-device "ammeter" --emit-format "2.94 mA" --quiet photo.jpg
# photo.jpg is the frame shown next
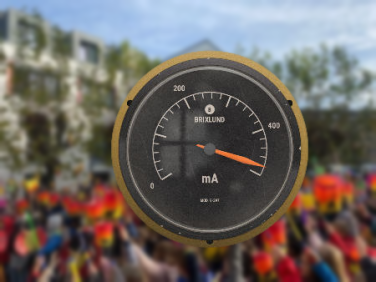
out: 480 mA
